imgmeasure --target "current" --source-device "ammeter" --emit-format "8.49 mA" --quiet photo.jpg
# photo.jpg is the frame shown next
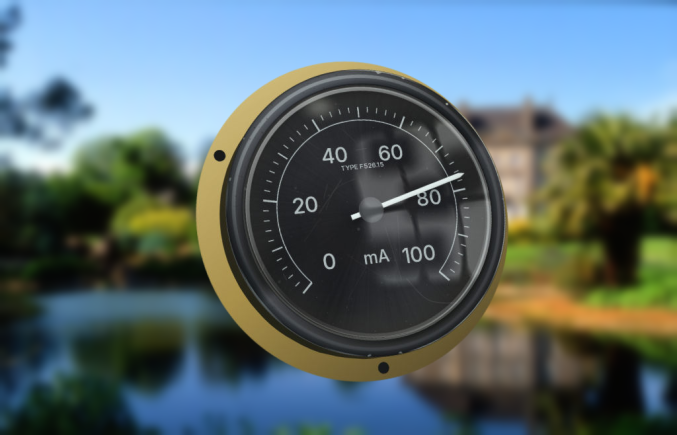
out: 77 mA
